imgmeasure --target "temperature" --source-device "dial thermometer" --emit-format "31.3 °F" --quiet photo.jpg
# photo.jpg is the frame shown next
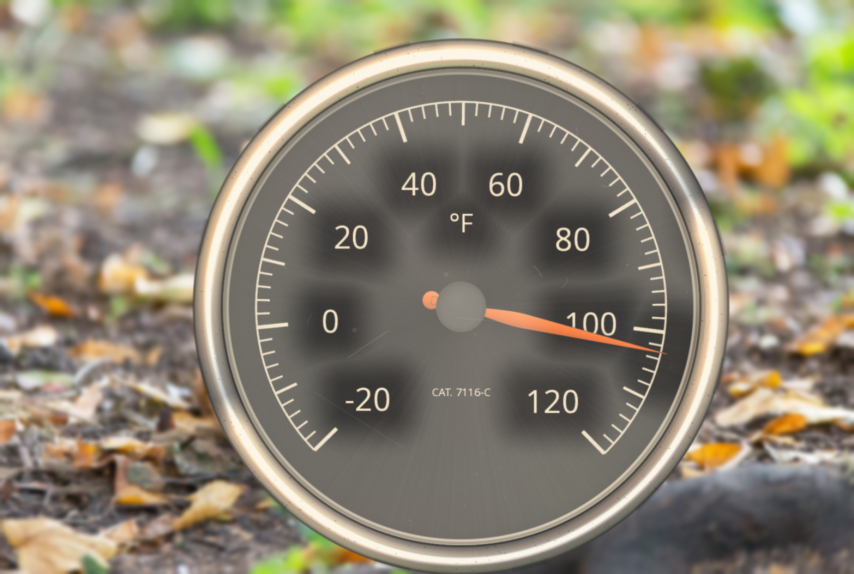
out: 103 °F
